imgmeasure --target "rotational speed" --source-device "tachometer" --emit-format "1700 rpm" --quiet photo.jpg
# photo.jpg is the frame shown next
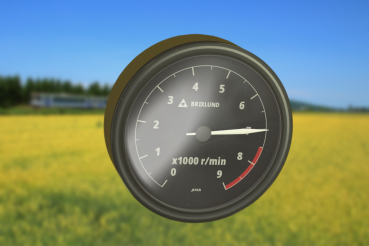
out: 7000 rpm
